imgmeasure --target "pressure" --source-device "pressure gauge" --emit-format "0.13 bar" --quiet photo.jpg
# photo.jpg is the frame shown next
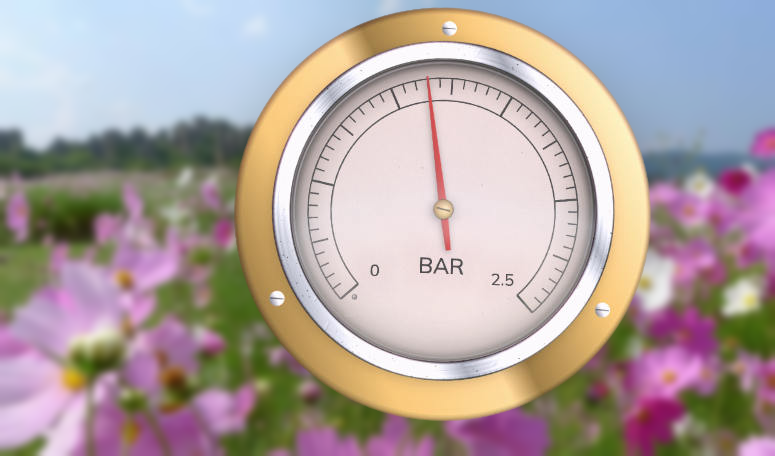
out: 1.15 bar
